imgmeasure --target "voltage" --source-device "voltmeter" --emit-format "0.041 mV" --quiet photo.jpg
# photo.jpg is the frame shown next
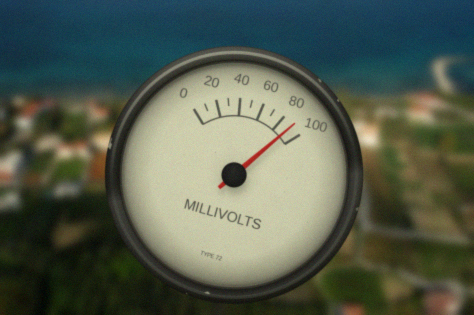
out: 90 mV
